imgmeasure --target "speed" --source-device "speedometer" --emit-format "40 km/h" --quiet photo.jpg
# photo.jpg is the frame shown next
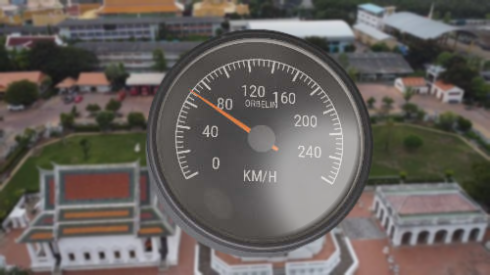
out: 68 km/h
